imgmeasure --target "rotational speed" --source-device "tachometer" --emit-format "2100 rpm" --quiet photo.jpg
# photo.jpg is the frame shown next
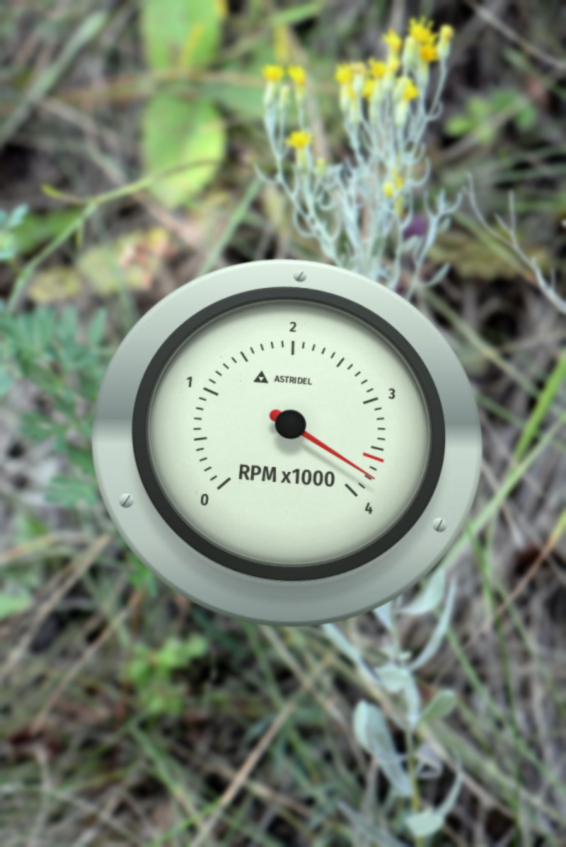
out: 3800 rpm
